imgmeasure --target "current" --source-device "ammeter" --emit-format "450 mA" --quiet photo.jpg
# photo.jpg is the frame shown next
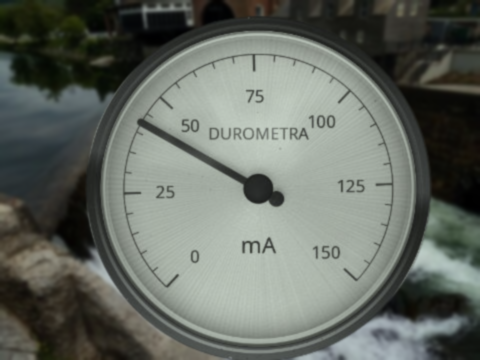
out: 42.5 mA
